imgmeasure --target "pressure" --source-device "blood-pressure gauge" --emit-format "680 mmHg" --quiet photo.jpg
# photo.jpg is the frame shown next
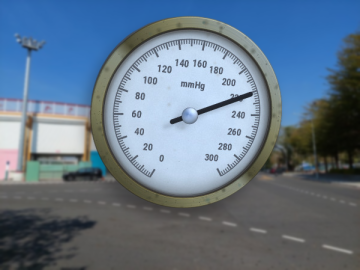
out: 220 mmHg
